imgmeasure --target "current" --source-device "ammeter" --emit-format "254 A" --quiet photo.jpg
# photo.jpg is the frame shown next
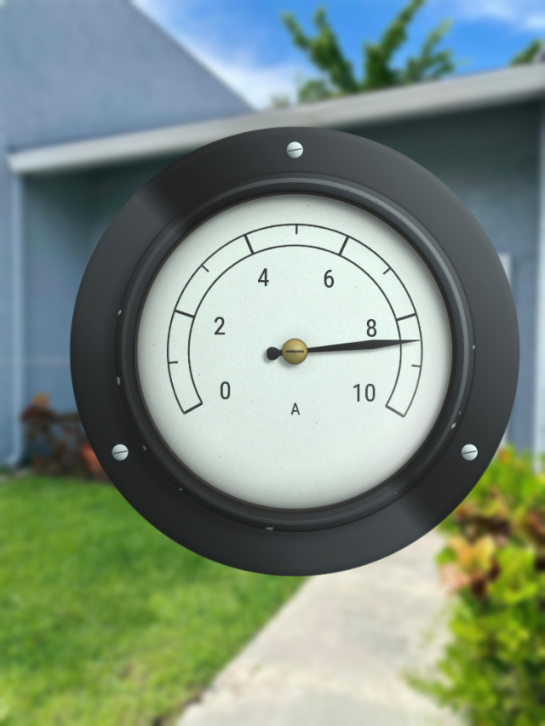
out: 8.5 A
